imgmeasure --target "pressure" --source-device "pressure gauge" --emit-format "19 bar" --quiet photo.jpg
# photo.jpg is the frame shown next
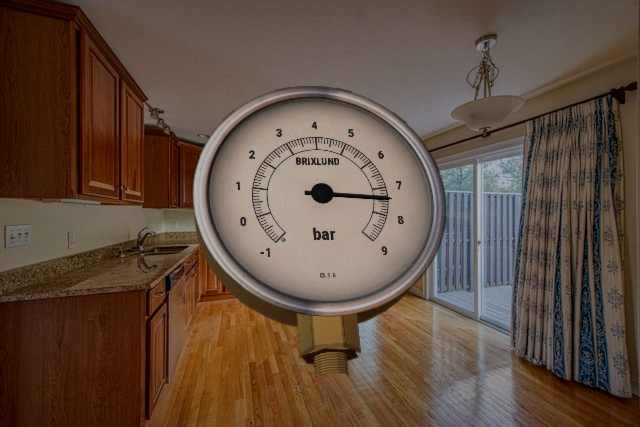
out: 7.5 bar
